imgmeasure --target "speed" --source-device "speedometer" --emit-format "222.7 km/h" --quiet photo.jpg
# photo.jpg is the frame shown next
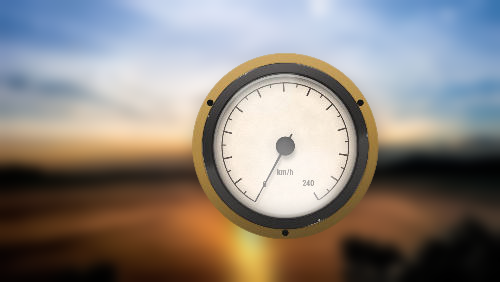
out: 0 km/h
